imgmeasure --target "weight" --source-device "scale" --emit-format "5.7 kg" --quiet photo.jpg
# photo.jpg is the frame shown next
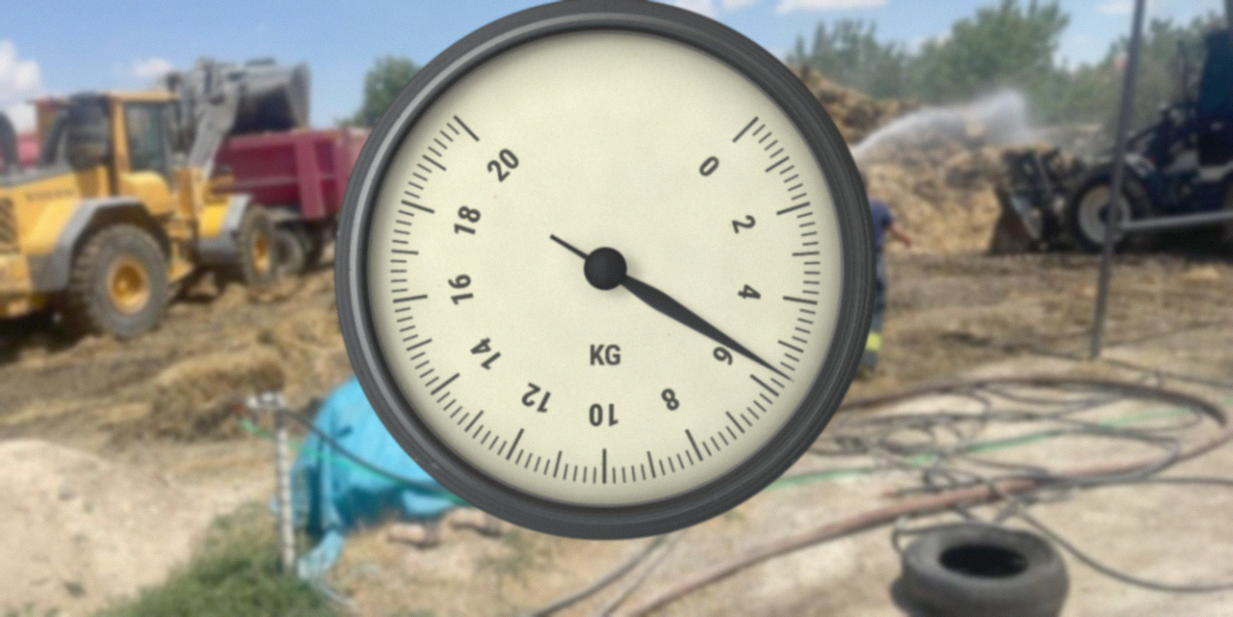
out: 5.6 kg
